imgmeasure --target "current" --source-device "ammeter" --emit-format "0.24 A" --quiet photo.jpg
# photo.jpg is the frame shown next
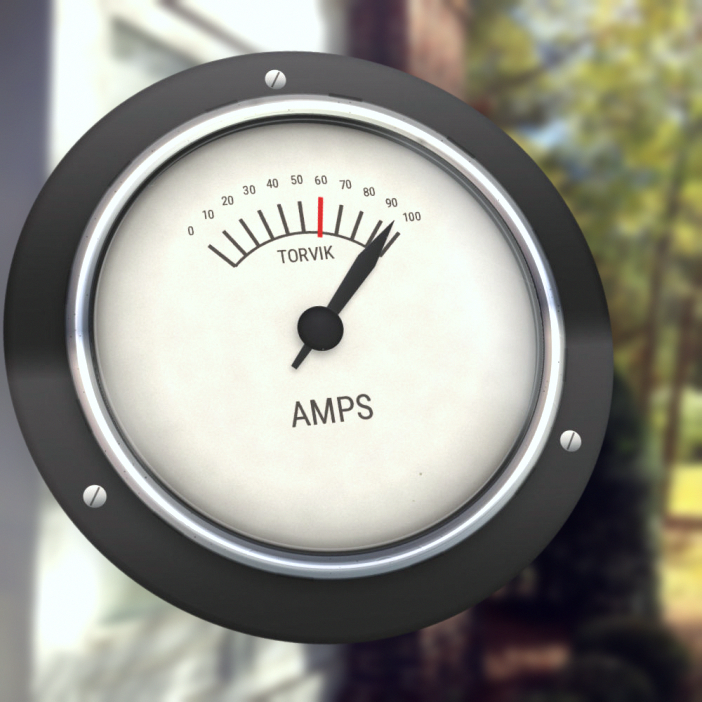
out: 95 A
